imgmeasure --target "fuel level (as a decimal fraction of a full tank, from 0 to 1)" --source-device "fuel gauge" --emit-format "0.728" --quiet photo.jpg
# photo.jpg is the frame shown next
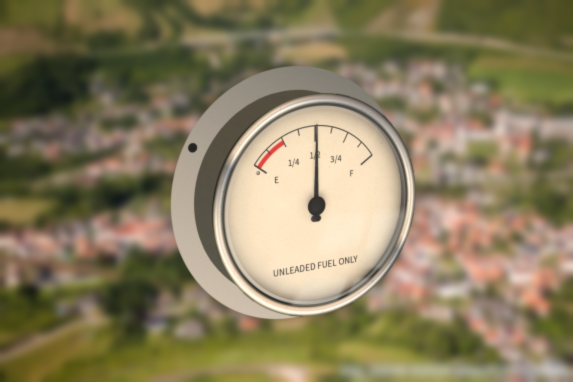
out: 0.5
